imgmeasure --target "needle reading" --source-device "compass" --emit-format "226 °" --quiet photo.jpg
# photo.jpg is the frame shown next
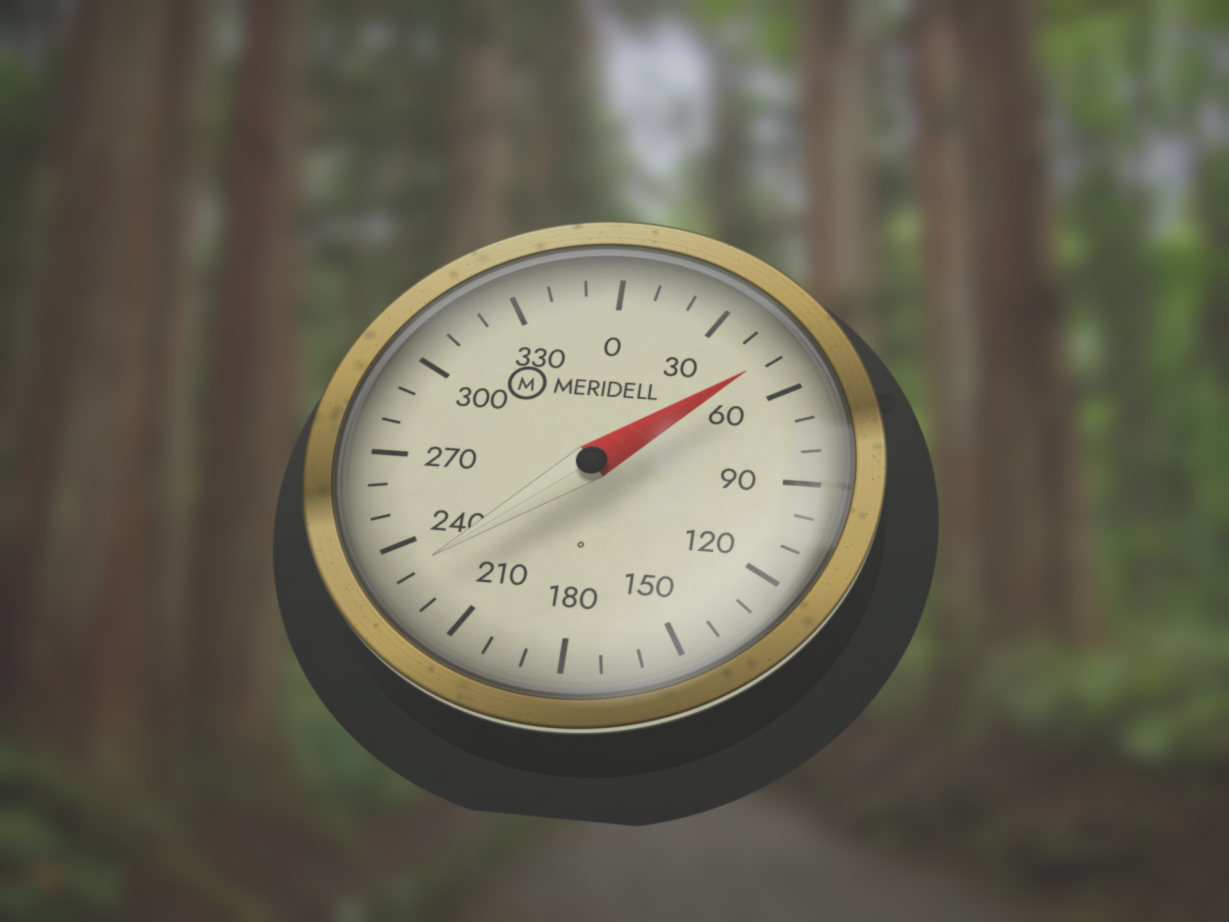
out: 50 °
